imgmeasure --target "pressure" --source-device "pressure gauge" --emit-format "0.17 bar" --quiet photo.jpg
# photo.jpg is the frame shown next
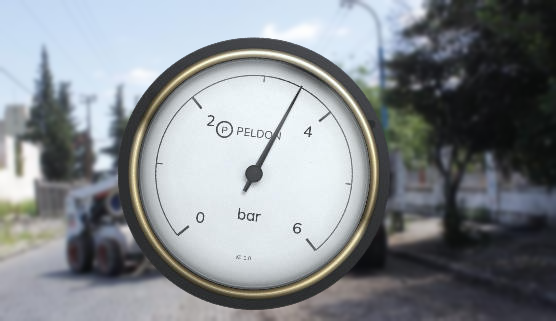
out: 3.5 bar
